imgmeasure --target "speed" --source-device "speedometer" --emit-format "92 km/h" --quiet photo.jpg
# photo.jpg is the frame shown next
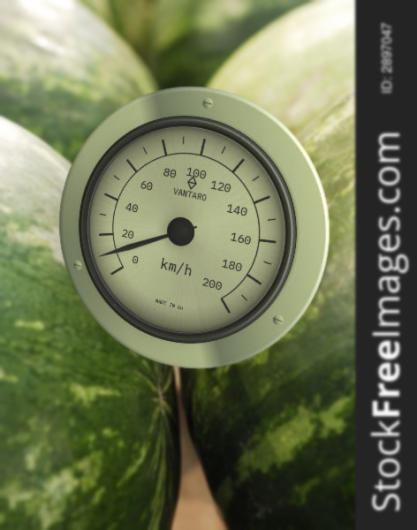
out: 10 km/h
